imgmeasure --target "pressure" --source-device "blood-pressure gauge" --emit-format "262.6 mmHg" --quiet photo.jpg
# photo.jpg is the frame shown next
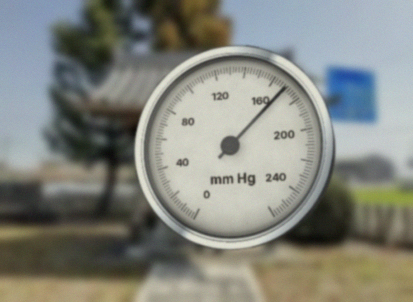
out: 170 mmHg
